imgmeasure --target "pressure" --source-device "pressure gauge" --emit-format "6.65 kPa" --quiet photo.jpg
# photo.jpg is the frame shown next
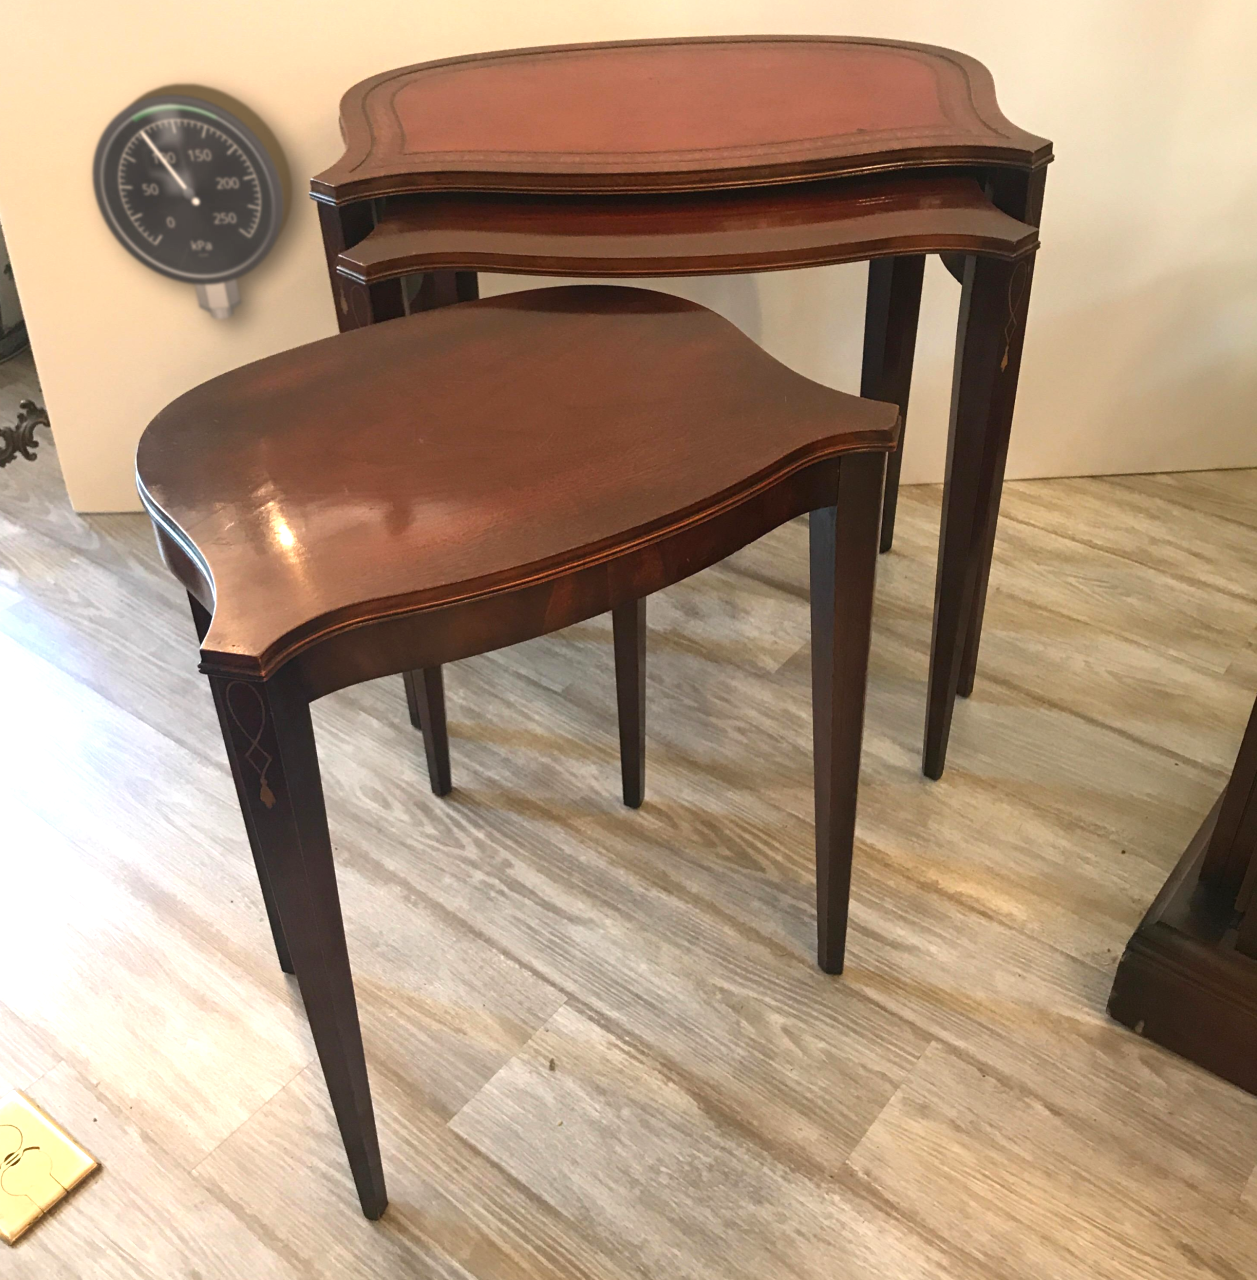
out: 100 kPa
